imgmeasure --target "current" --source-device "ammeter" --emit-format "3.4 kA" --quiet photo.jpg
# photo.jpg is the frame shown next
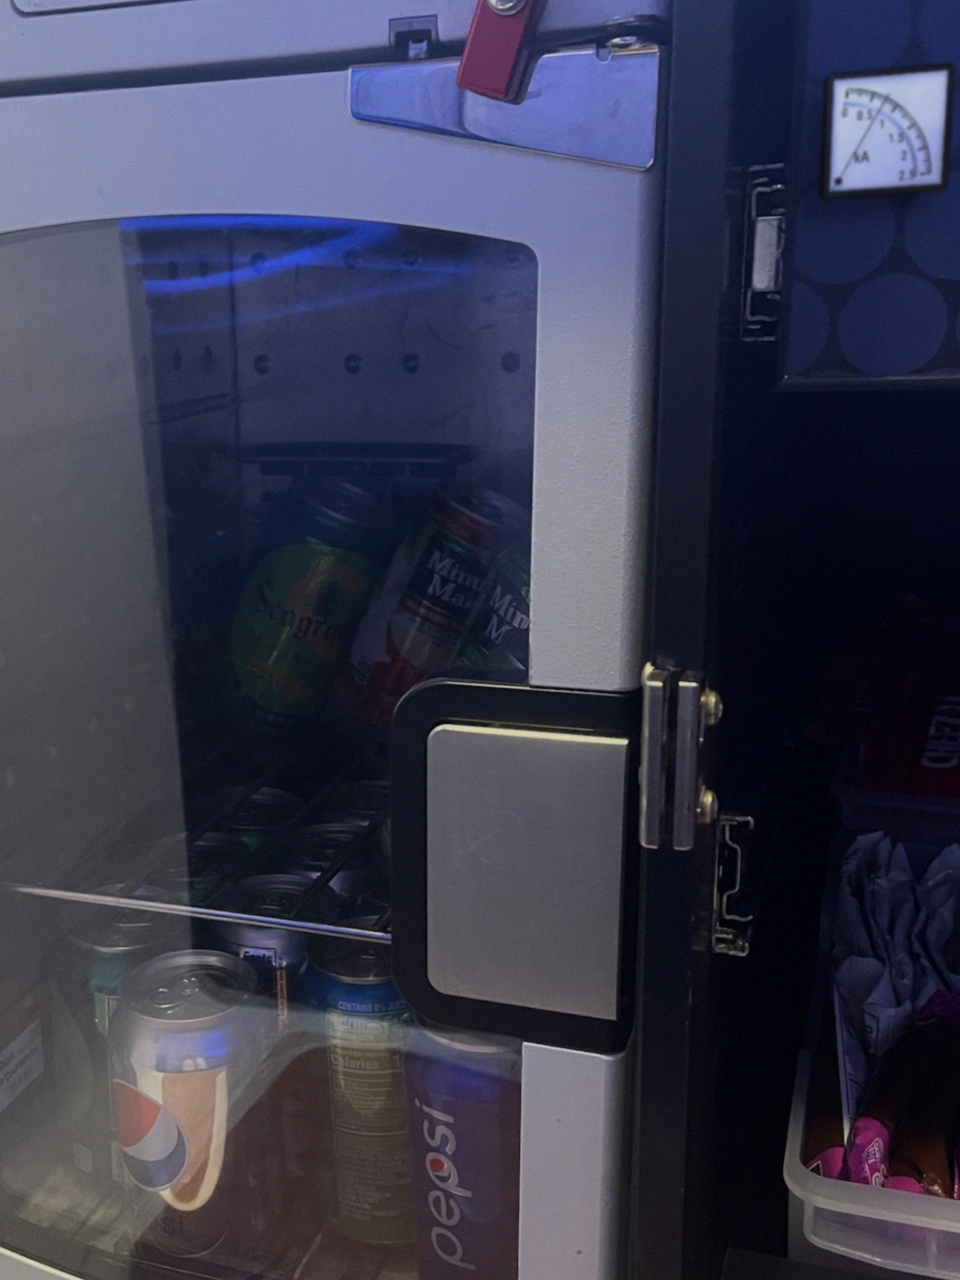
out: 0.75 kA
